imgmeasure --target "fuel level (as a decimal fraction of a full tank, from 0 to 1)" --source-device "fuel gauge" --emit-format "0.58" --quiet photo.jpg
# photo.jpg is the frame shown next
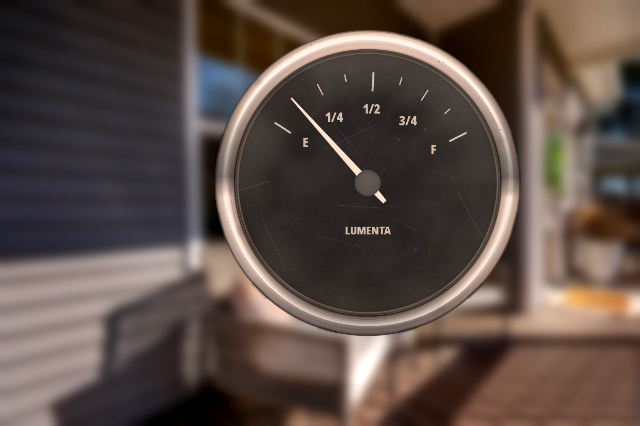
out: 0.125
